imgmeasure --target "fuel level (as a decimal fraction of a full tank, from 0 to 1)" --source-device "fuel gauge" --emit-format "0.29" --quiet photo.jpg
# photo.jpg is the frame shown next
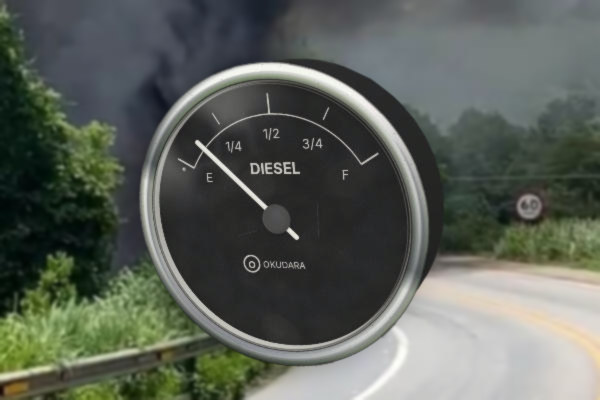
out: 0.125
